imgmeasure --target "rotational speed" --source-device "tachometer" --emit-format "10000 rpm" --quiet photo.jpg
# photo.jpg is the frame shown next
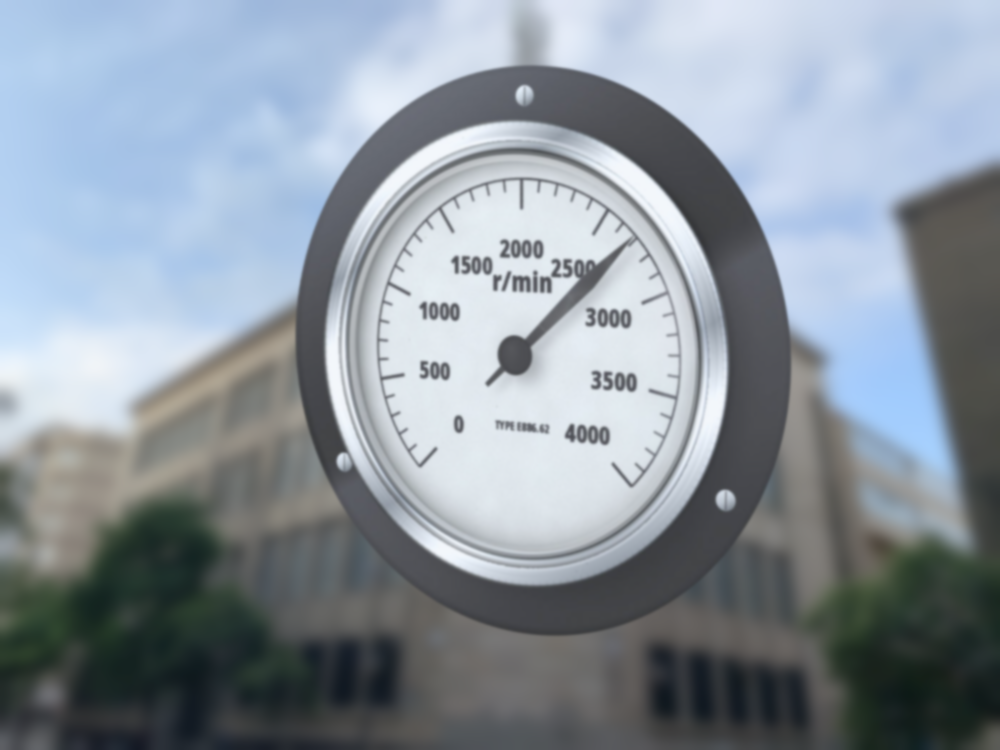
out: 2700 rpm
